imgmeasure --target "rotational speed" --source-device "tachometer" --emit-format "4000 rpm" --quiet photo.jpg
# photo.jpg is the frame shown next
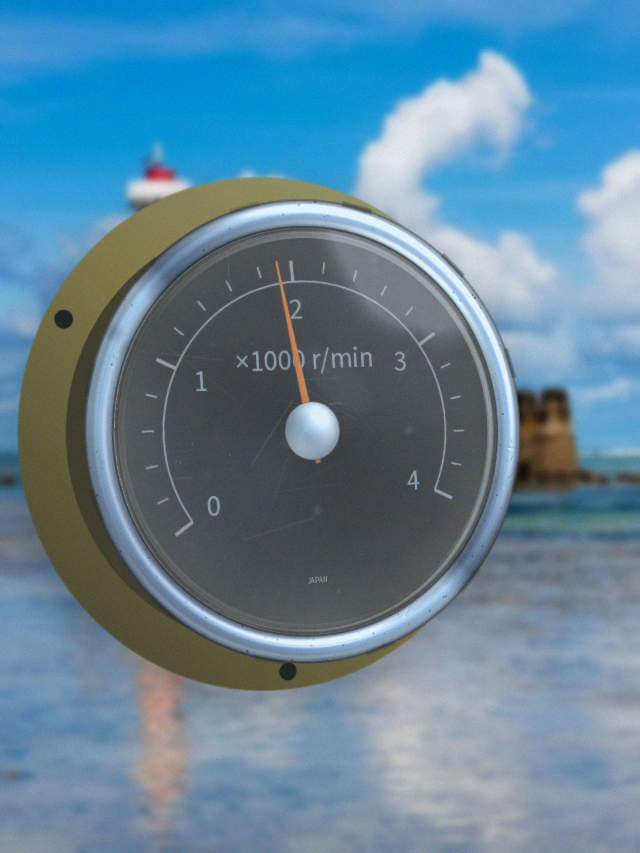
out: 1900 rpm
